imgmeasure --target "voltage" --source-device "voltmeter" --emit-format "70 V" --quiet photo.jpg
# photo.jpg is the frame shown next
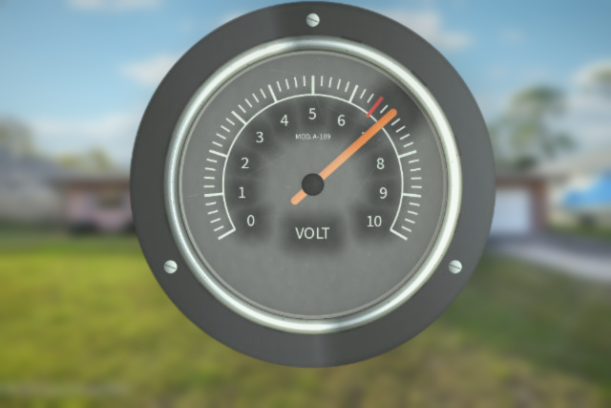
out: 7 V
